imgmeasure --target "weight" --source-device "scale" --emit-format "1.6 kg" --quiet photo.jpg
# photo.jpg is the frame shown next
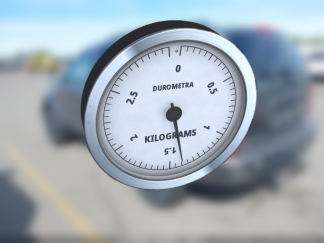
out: 1.4 kg
